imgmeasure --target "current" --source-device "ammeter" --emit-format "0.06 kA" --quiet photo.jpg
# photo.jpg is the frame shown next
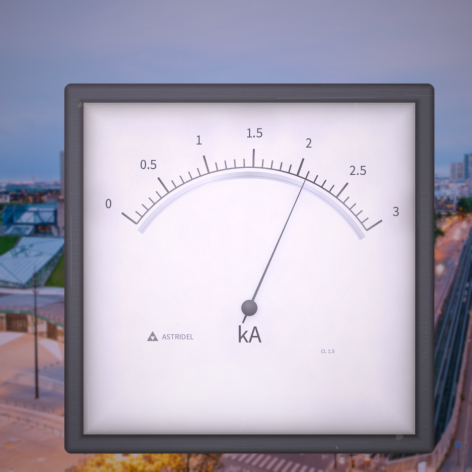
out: 2.1 kA
